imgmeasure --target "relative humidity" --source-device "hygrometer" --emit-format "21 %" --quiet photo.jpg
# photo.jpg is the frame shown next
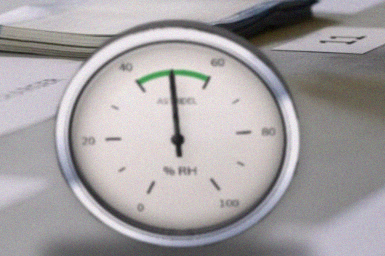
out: 50 %
